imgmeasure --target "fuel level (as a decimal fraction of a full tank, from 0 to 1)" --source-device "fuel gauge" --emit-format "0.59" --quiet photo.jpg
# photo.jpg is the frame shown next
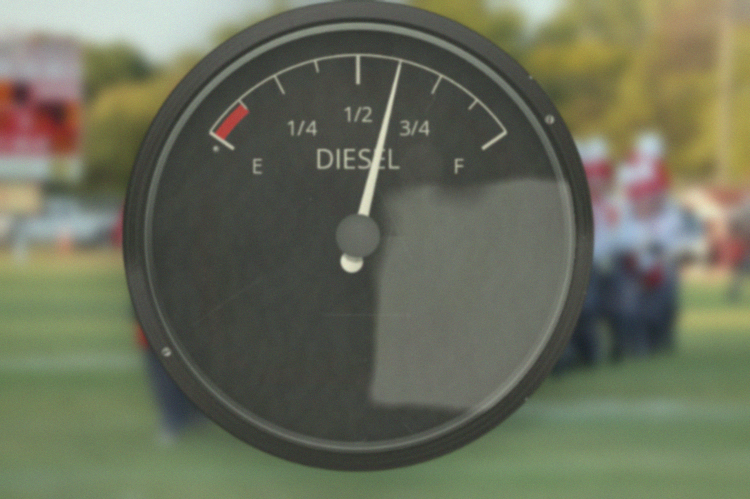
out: 0.625
